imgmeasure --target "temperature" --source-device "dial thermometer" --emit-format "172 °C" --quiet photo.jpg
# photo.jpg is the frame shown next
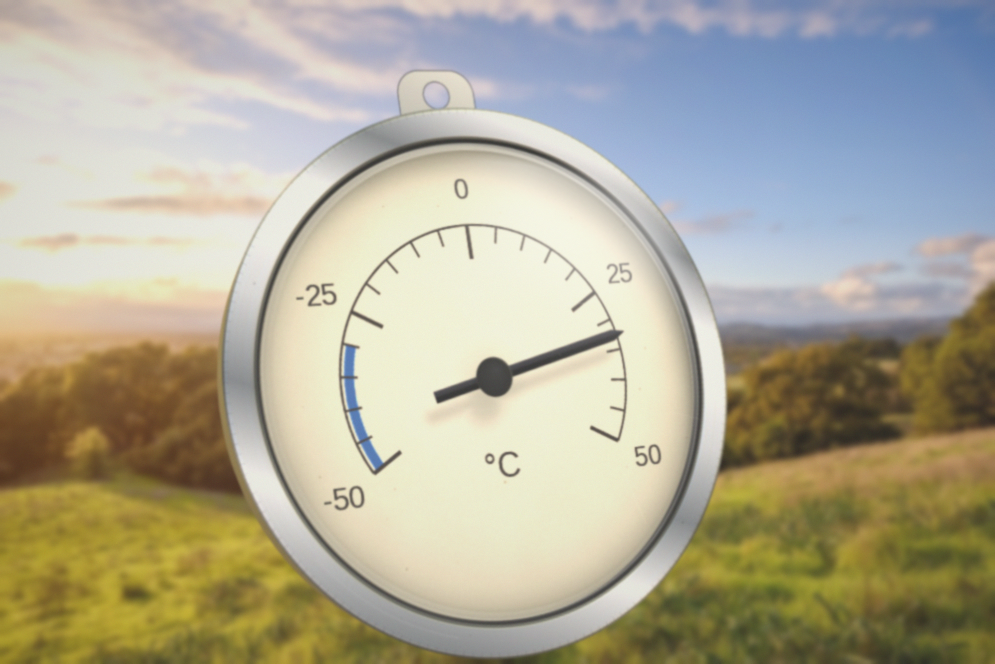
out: 32.5 °C
